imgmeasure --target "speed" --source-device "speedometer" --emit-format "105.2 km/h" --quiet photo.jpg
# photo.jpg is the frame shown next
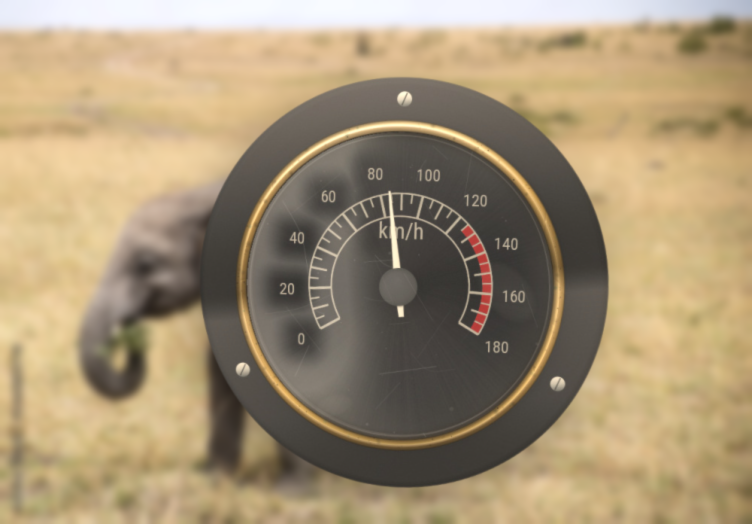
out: 85 km/h
